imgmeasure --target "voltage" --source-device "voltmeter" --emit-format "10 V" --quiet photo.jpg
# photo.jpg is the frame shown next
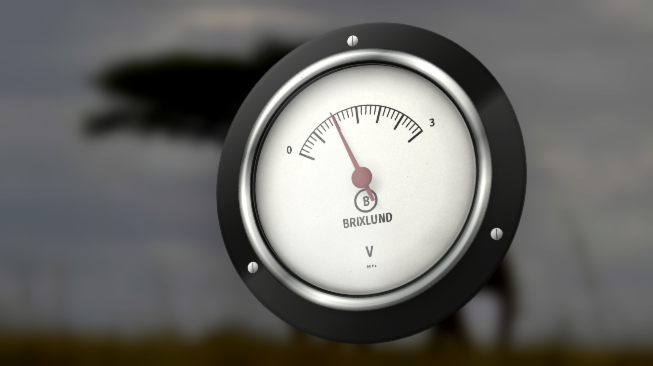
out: 1 V
